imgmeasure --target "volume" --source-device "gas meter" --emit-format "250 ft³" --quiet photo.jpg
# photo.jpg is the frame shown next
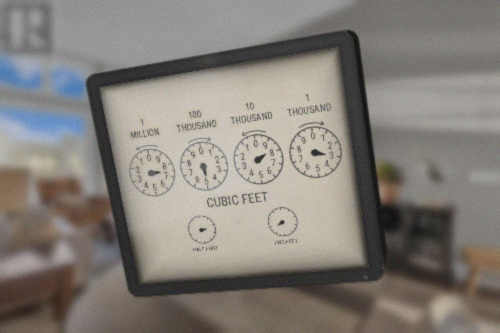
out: 748300 ft³
